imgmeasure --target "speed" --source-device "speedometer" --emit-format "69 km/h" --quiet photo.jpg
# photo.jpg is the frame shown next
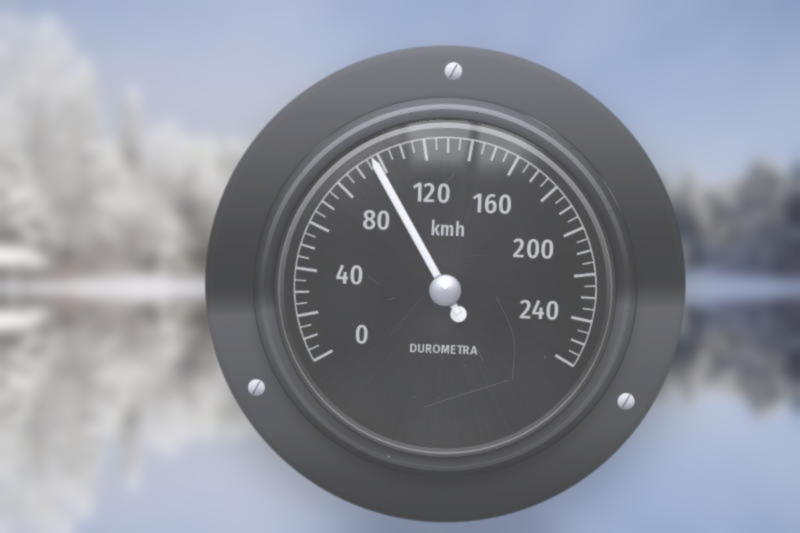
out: 97.5 km/h
